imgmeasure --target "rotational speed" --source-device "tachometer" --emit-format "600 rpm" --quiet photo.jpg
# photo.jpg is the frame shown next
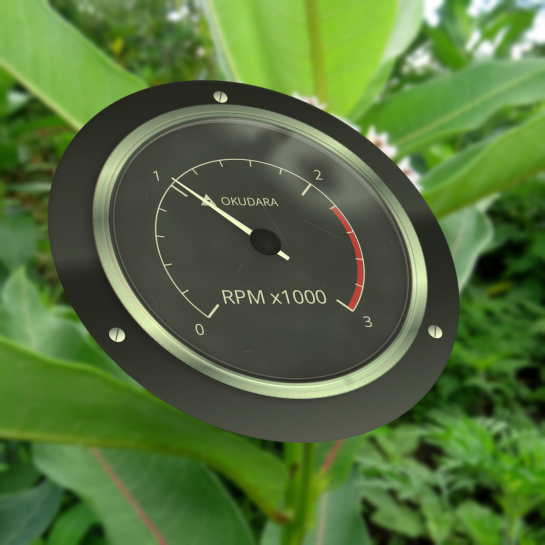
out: 1000 rpm
